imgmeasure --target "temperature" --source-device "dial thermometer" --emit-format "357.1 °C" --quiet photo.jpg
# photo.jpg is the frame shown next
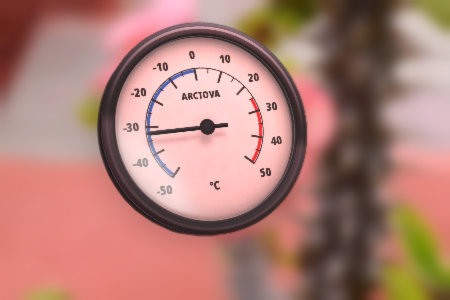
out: -32.5 °C
